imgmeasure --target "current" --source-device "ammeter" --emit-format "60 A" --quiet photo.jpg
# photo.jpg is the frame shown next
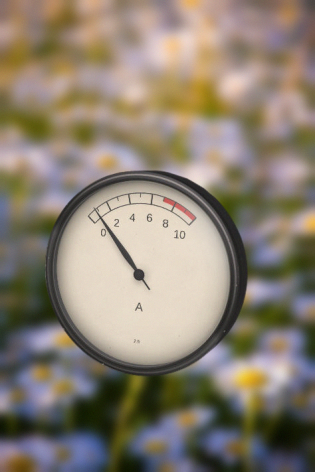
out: 1 A
